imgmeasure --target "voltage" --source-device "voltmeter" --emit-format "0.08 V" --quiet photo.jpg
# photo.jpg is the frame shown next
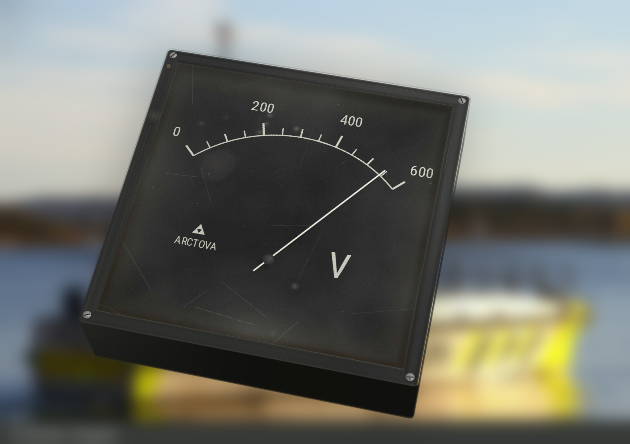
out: 550 V
